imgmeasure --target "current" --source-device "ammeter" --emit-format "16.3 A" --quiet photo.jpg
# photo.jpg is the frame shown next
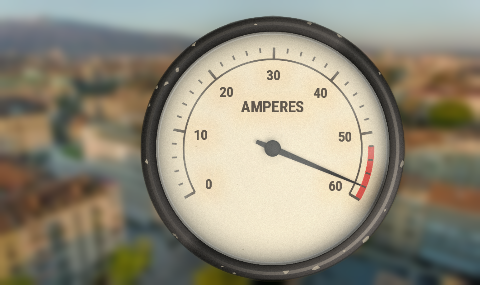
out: 58 A
